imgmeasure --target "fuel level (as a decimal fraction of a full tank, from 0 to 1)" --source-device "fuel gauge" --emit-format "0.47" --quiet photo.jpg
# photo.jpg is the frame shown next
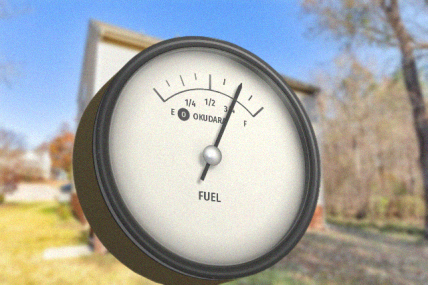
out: 0.75
